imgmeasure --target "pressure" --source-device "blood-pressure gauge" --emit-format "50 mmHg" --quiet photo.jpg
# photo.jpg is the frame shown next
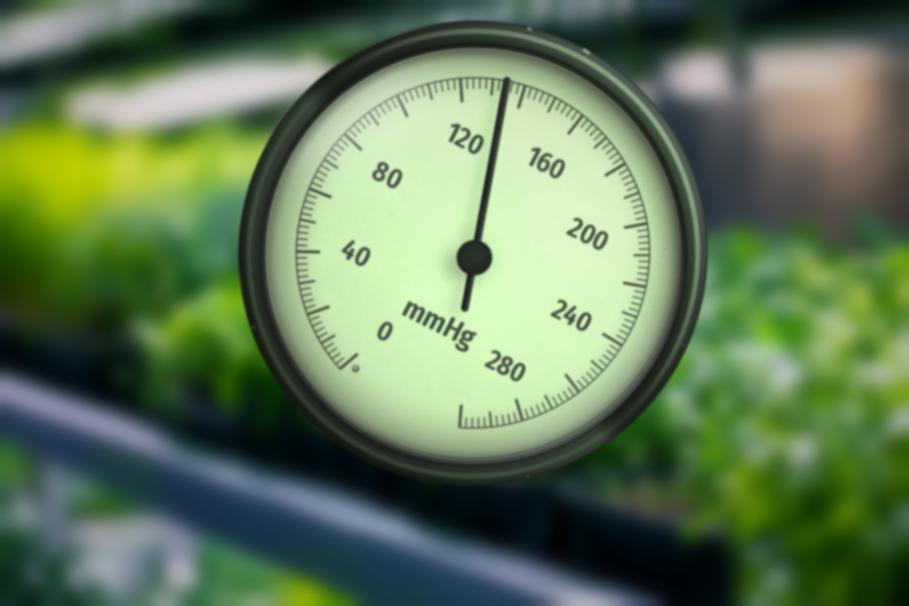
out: 134 mmHg
